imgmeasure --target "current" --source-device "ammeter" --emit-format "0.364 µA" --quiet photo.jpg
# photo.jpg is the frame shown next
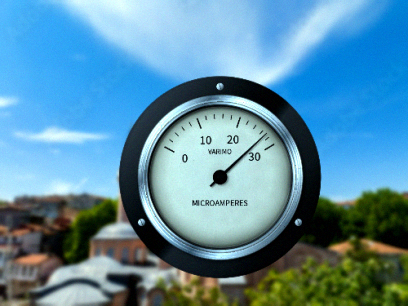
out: 27 µA
